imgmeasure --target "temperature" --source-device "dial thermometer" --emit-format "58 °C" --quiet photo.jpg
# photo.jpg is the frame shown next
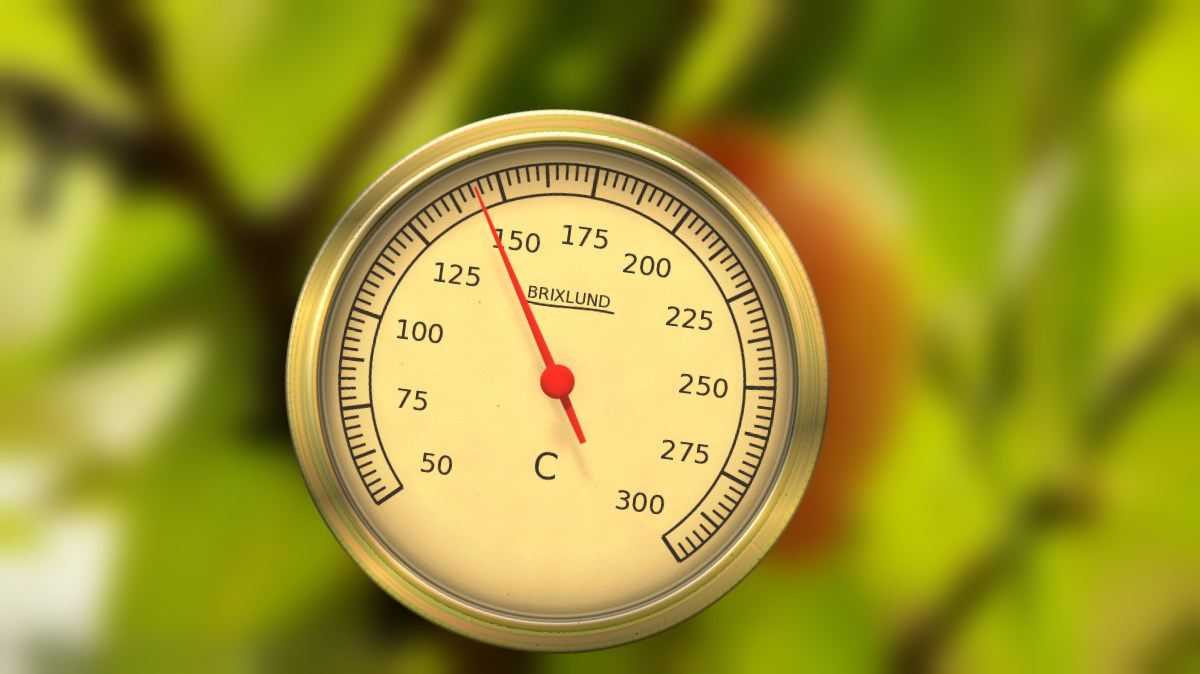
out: 143.75 °C
